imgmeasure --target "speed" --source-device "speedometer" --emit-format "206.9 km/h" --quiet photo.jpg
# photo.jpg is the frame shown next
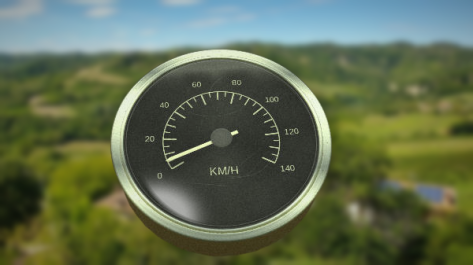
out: 5 km/h
